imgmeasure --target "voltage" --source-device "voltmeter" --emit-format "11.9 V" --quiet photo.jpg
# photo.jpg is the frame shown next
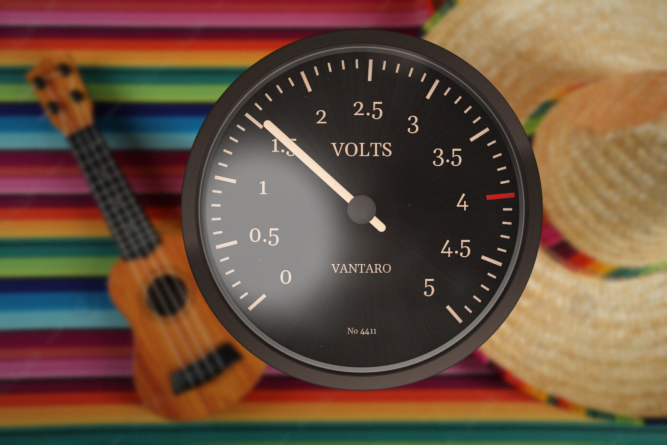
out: 1.55 V
